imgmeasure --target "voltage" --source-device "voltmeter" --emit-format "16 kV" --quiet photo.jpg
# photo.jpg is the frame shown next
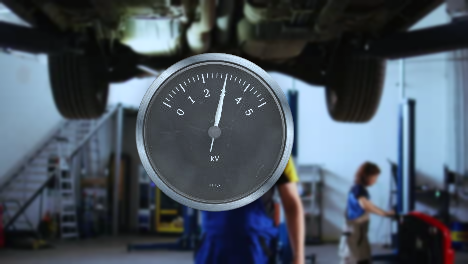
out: 3 kV
